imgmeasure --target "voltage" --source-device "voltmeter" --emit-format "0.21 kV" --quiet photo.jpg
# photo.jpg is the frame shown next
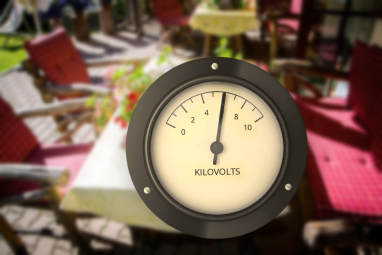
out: 6 kV
